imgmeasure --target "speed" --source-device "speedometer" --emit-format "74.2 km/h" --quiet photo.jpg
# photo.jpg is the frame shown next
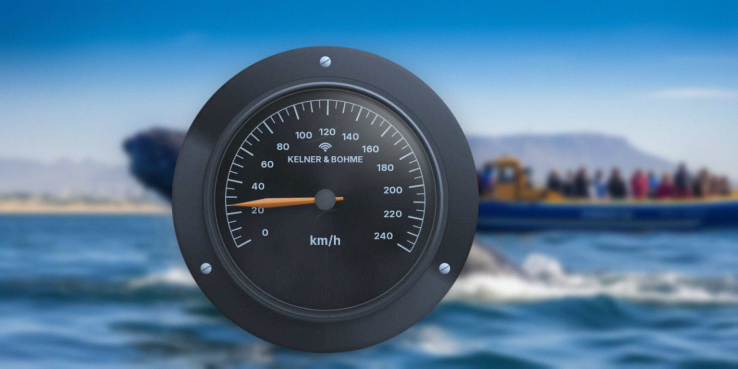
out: 25 km/h
